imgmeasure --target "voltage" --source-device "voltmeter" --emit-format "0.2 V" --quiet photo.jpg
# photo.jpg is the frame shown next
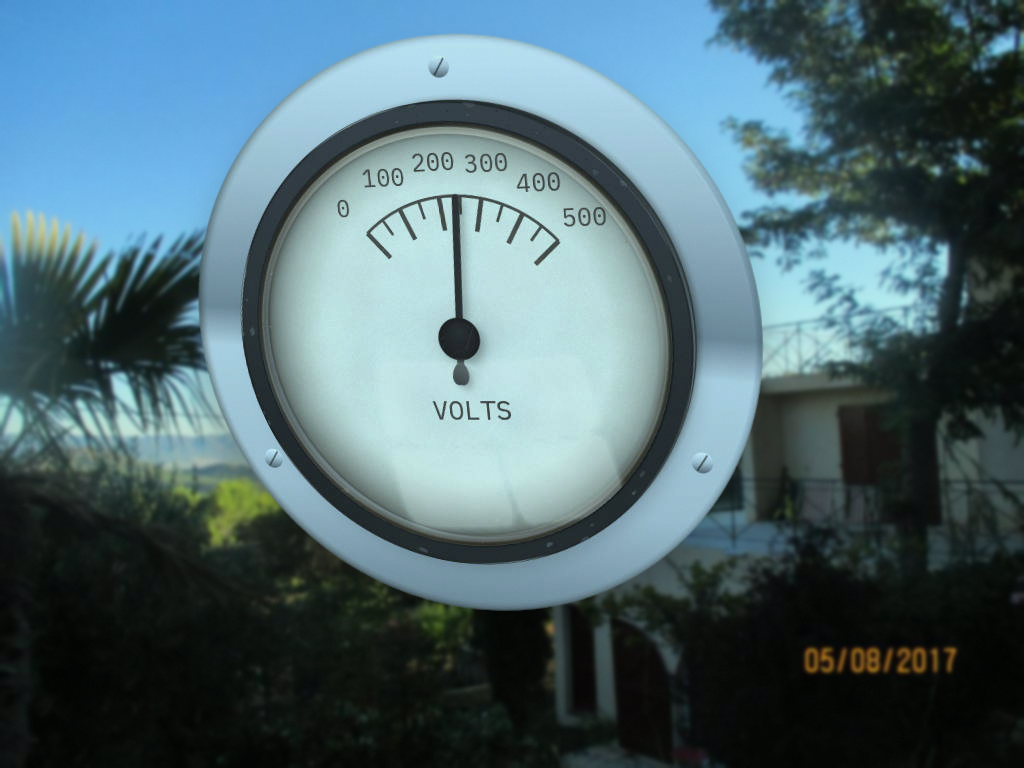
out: 250 V
